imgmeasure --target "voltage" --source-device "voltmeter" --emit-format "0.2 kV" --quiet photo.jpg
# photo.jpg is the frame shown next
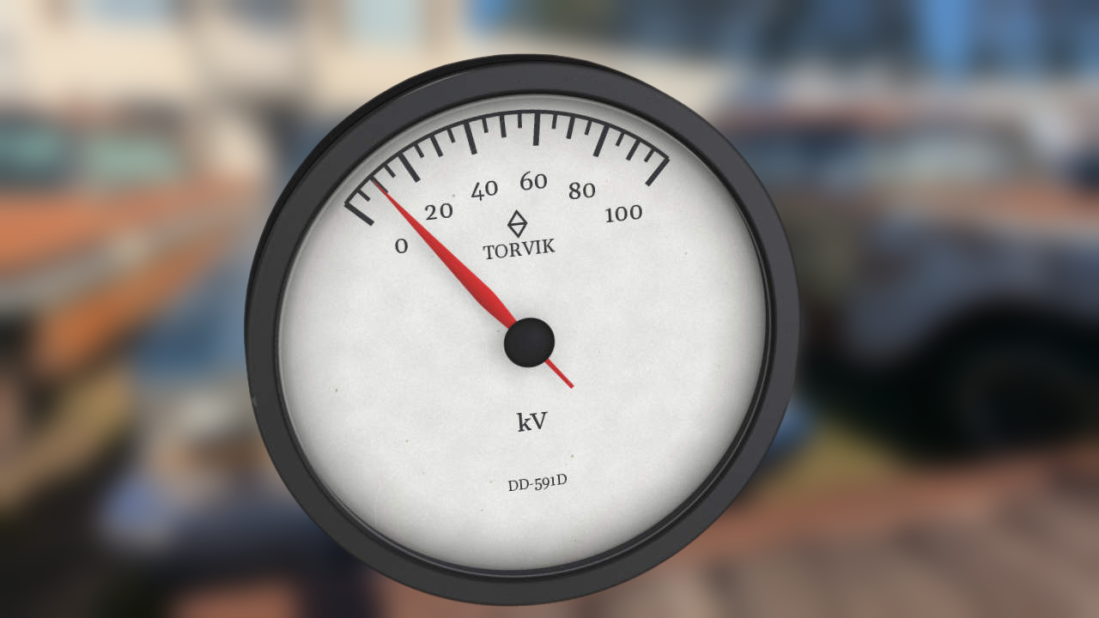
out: 10 kV
